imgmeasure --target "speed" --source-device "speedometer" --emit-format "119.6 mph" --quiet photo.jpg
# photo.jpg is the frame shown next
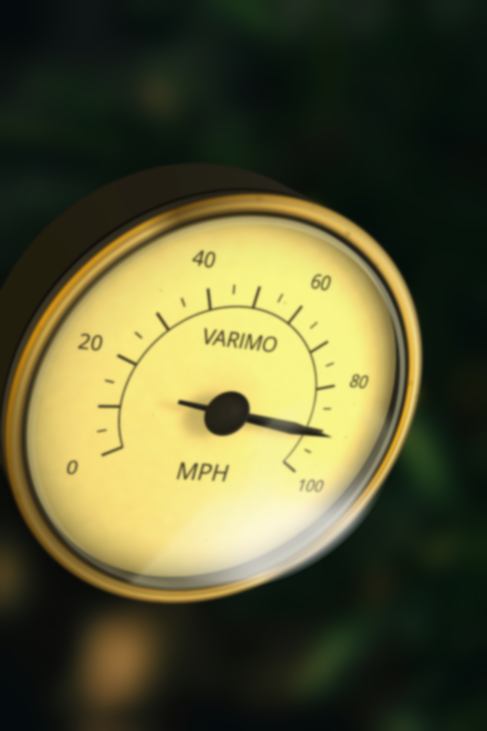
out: 90 mph
